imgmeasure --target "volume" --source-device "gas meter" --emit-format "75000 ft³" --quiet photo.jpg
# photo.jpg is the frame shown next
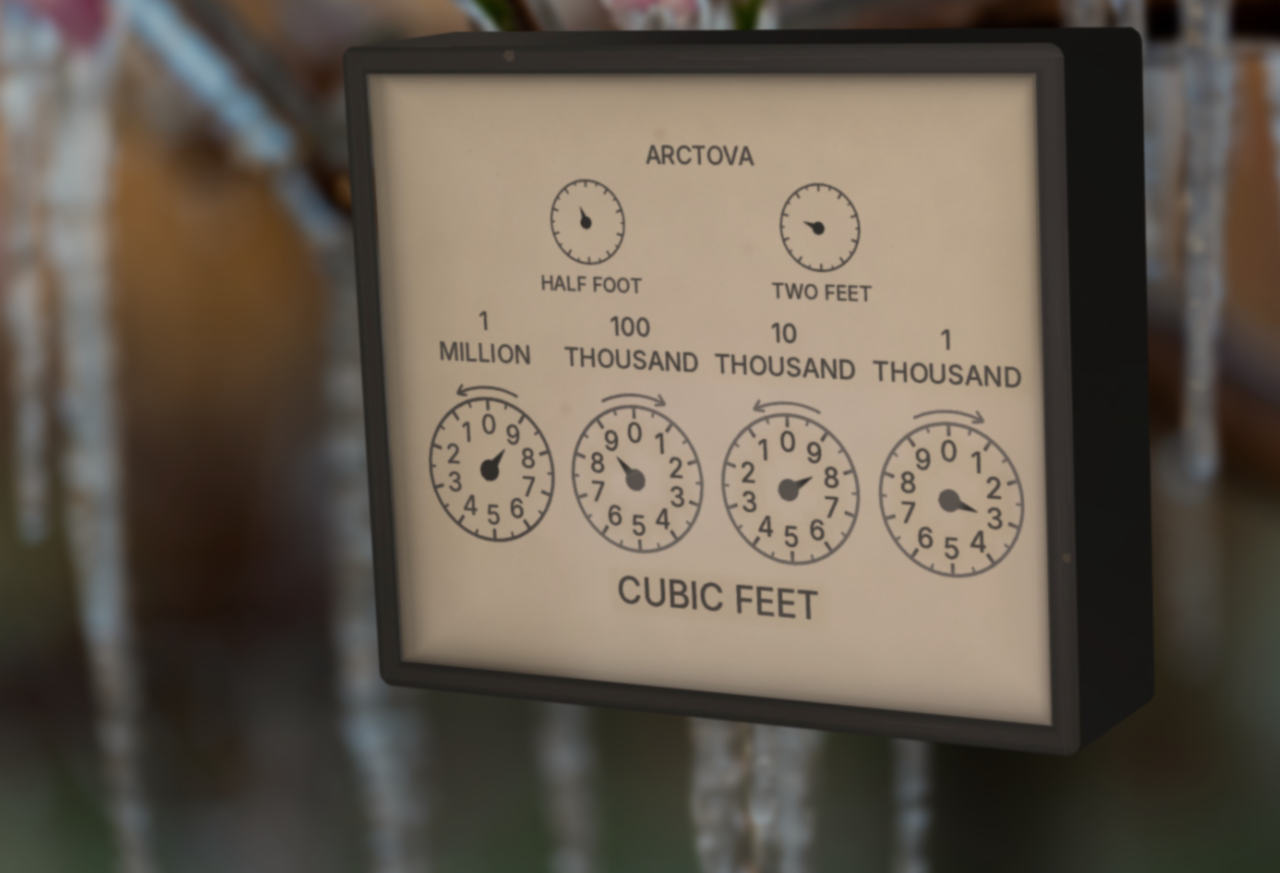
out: 888300 ft³
